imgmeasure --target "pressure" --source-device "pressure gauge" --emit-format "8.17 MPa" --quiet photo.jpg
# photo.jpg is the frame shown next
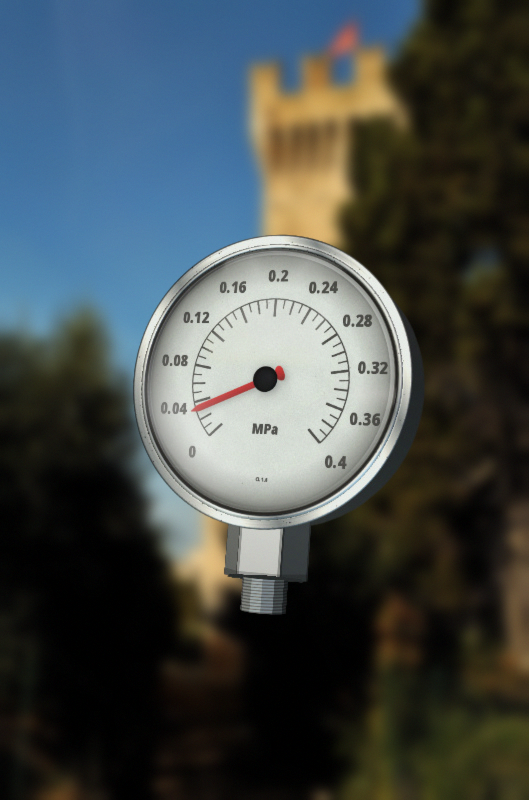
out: 0.03 MPa
